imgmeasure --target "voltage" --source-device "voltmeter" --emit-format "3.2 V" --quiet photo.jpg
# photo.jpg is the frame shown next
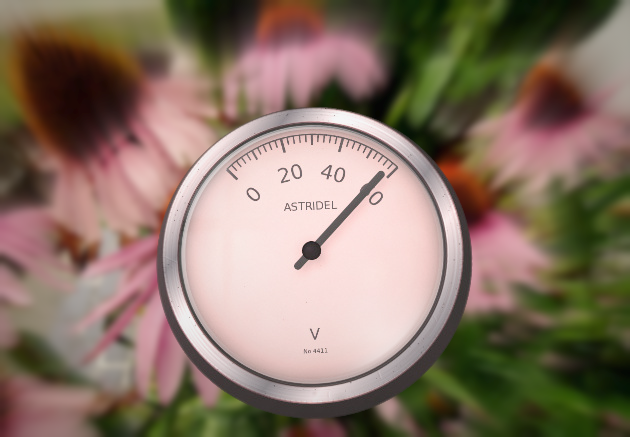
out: 58 V
